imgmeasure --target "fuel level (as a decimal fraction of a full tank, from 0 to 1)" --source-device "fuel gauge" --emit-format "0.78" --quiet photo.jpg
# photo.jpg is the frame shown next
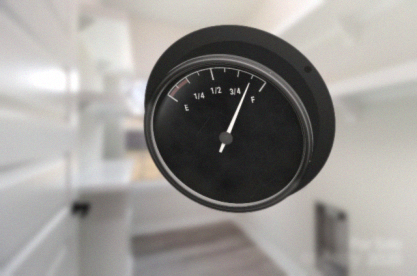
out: 0.875
